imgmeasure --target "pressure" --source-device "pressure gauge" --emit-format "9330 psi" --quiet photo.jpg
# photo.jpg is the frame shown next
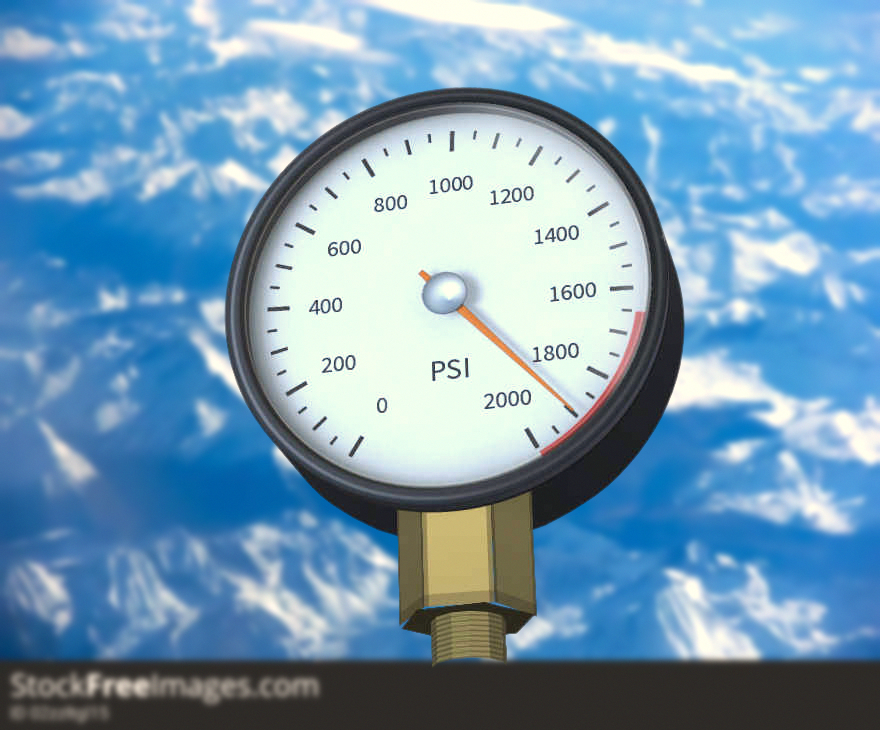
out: 1900 psi
